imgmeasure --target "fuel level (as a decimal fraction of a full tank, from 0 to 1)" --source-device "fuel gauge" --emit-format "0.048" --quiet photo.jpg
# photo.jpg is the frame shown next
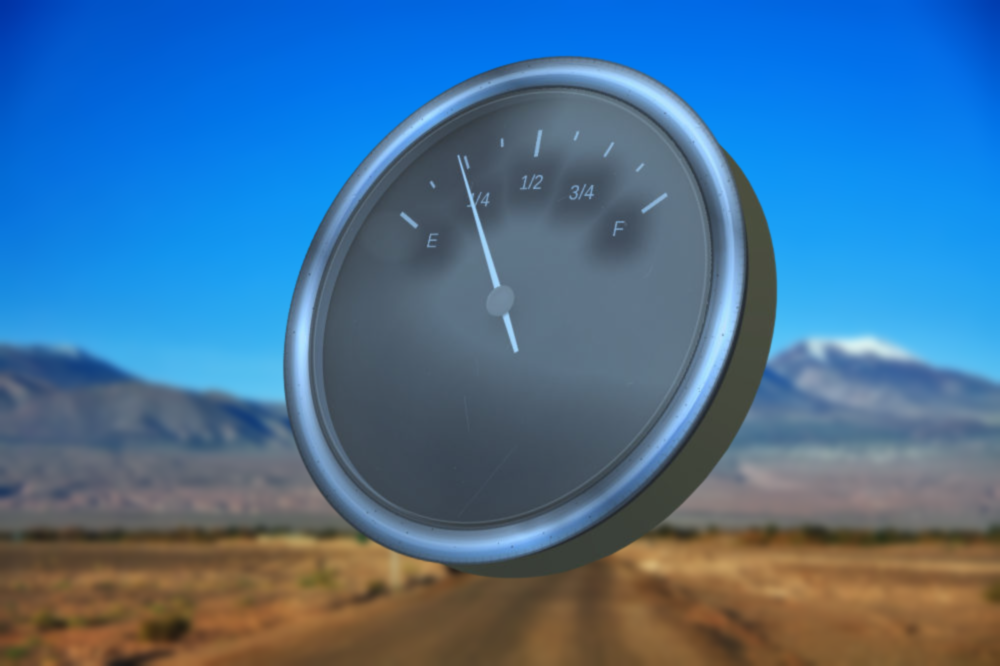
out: 0.25
